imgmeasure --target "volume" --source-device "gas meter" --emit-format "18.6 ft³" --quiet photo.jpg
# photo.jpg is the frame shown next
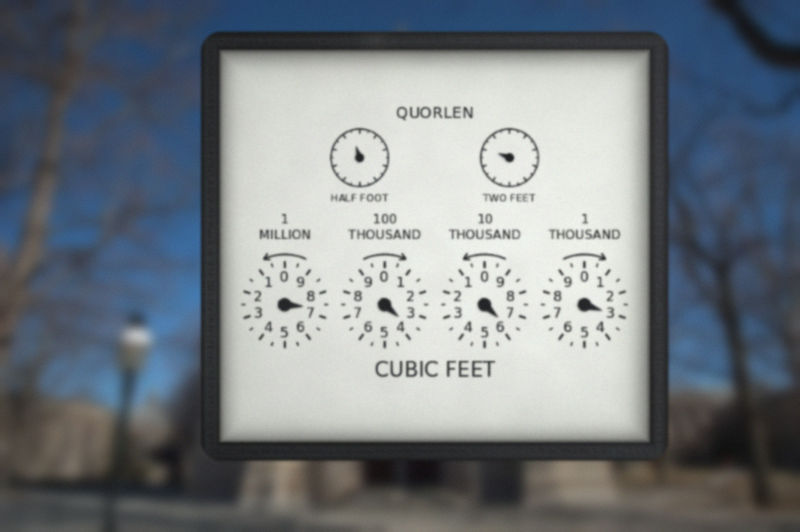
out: 736300 ft³
